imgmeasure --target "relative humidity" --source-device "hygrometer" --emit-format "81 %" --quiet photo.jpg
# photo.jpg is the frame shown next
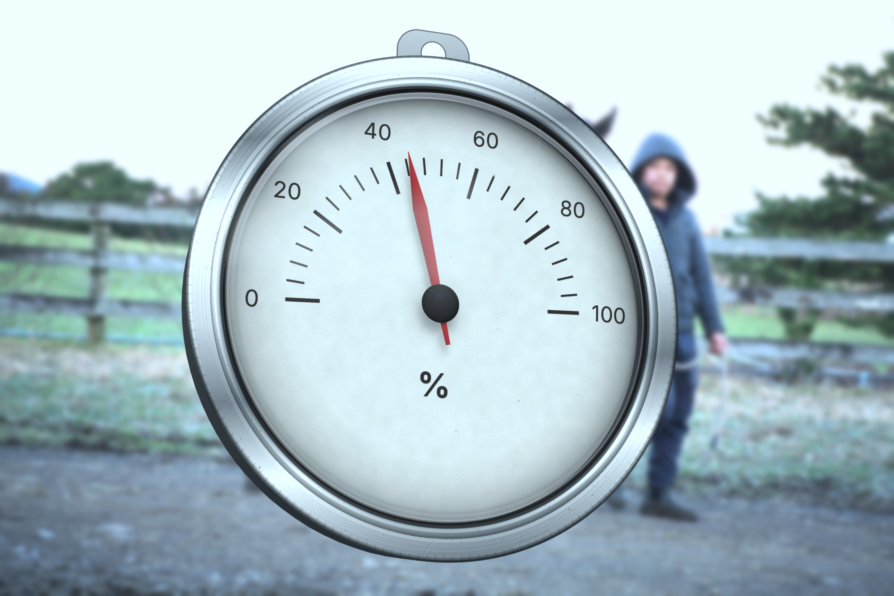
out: 44 %
